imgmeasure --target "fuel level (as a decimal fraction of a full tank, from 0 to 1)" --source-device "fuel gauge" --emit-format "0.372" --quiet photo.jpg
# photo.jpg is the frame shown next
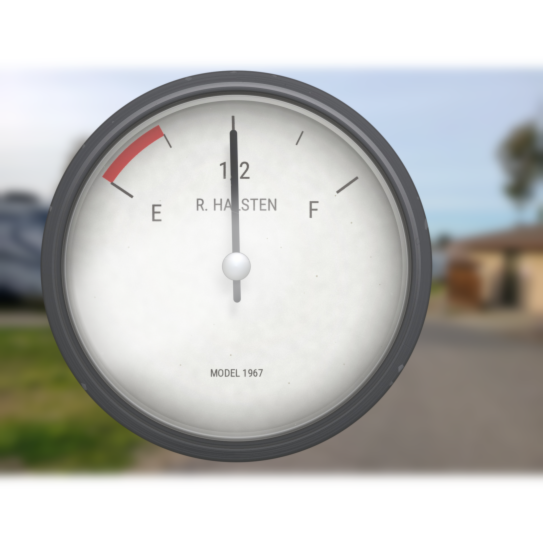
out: 0.5
